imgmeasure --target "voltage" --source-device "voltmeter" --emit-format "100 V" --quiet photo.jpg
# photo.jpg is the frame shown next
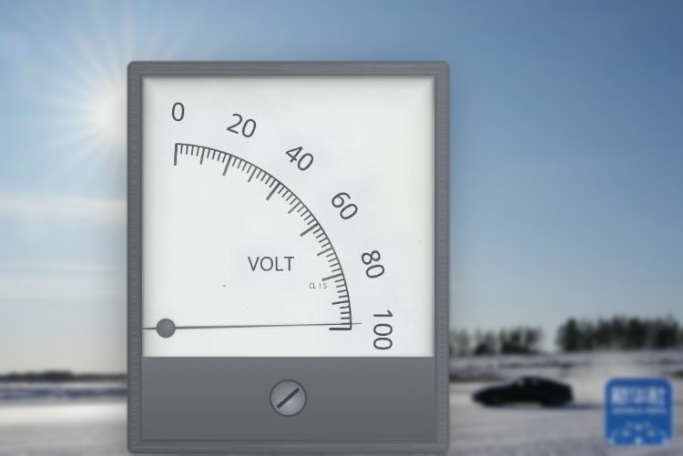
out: 98 V
